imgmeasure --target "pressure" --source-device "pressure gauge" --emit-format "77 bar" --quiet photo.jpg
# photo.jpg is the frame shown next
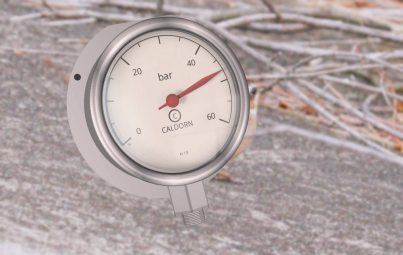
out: 47.5 bar
